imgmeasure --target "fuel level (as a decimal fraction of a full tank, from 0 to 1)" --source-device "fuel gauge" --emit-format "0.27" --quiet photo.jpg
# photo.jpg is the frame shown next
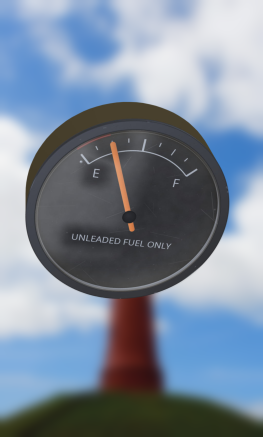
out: 0.25
